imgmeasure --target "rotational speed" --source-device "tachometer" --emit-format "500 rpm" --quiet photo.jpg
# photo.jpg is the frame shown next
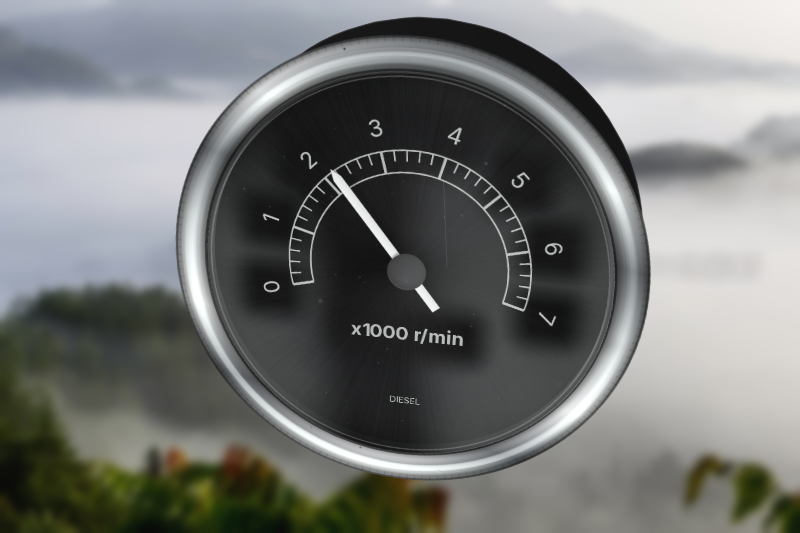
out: 2200 rpm
